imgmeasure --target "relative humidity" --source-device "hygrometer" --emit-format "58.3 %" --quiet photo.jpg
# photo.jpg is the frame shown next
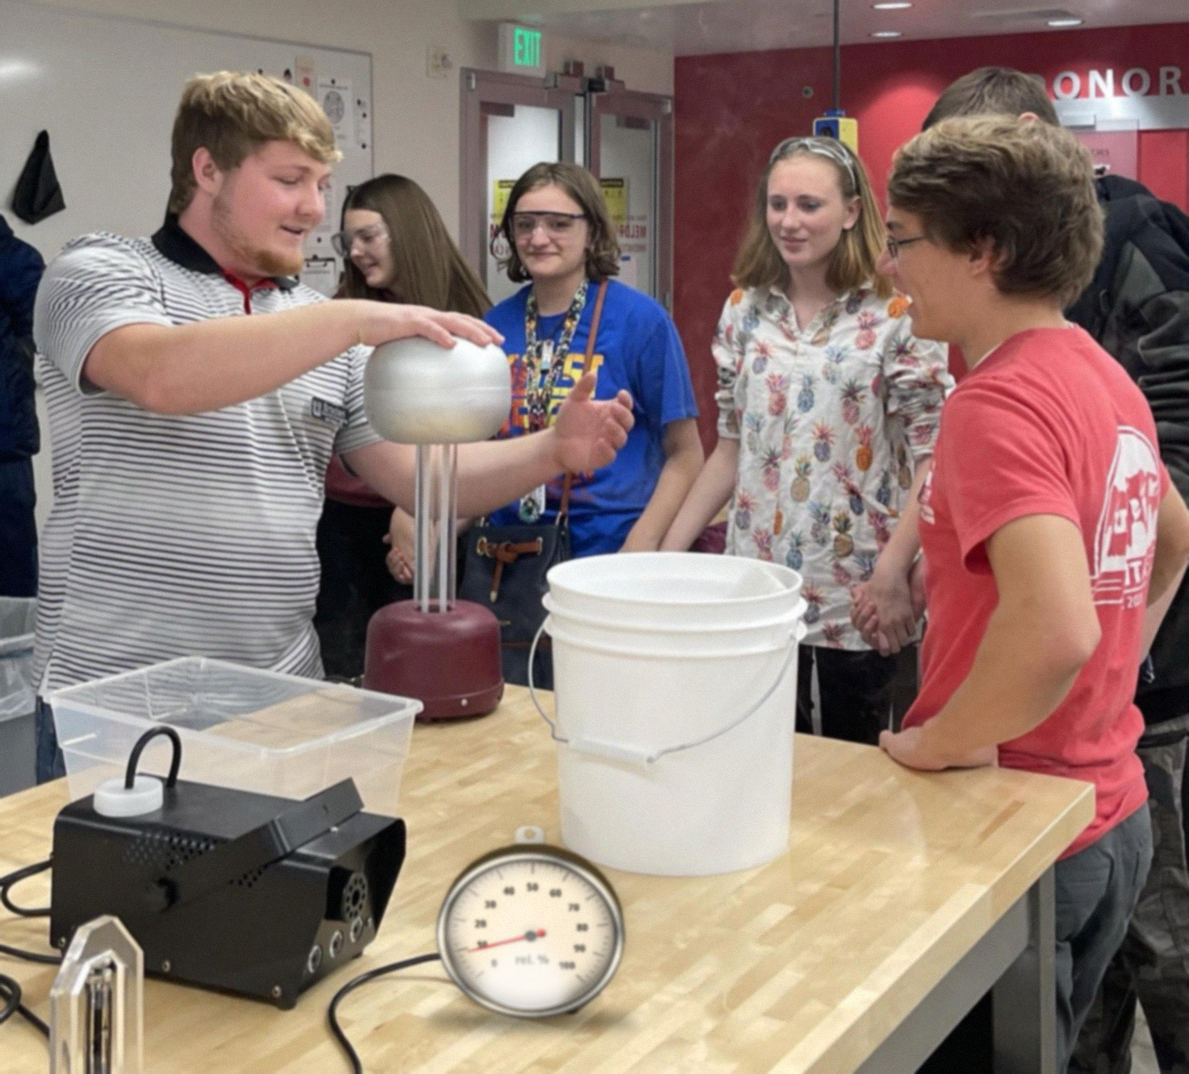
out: 10 %
